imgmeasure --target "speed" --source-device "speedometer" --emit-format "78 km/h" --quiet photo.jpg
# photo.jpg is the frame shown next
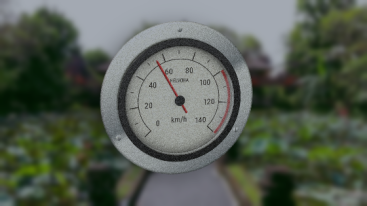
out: 55 km/h
